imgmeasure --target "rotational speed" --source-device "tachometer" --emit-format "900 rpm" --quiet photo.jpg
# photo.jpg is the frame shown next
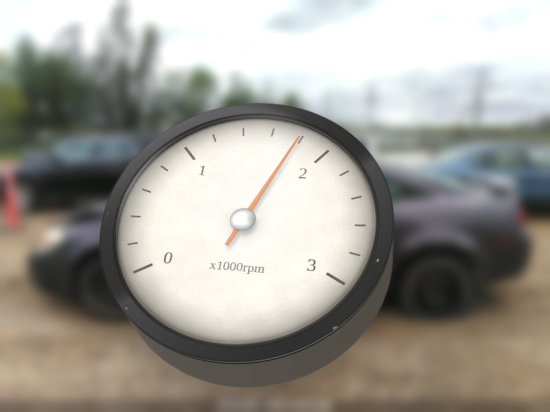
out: 1800 rpm
